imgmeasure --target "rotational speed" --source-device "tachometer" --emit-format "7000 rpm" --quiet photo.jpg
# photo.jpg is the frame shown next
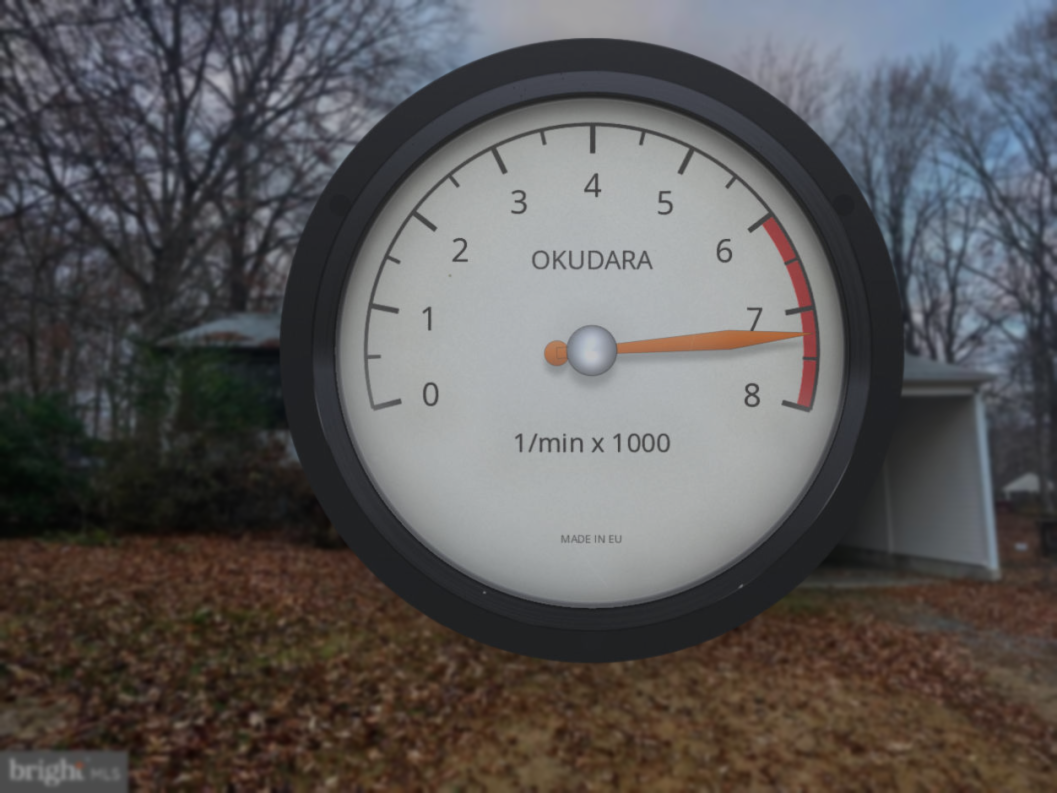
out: 7250 rpm
